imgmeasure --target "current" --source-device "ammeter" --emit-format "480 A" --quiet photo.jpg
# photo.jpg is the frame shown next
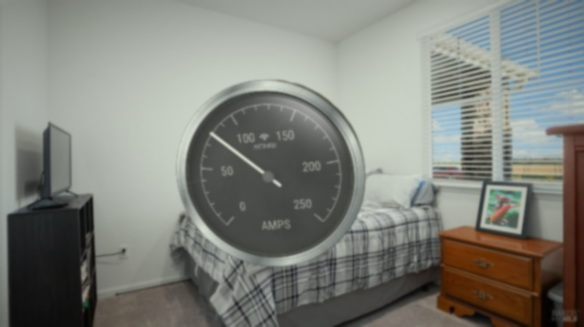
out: 80 A
